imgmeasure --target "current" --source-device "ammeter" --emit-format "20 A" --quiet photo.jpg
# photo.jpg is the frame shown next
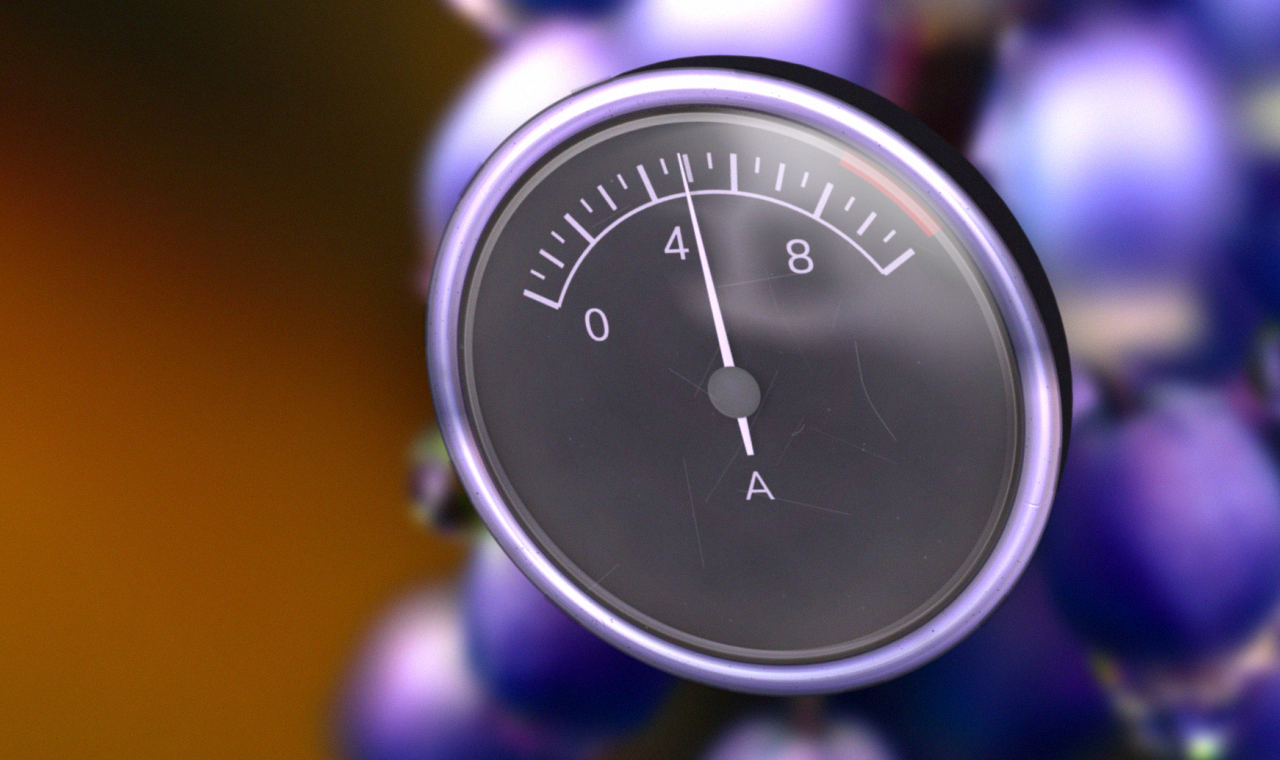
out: 5 A
